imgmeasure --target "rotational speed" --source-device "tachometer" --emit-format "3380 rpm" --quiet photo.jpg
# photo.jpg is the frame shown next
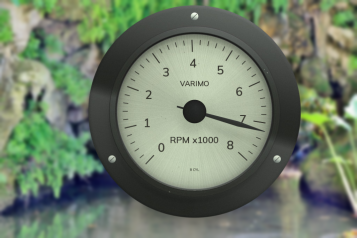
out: 7200 rpm
